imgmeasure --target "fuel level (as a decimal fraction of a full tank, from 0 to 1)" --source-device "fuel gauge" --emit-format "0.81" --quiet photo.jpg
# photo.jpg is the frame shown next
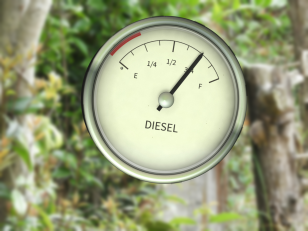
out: 0.75
